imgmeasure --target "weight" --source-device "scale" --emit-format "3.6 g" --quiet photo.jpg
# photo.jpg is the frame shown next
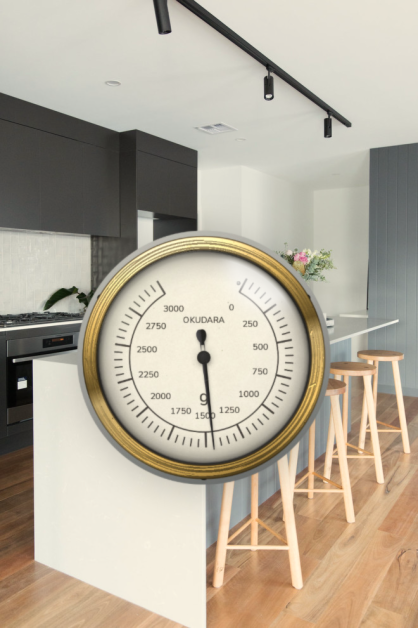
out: 1450 g
